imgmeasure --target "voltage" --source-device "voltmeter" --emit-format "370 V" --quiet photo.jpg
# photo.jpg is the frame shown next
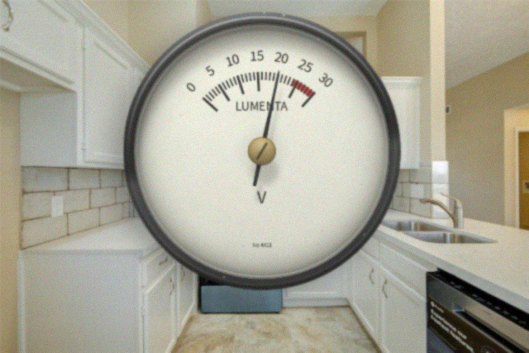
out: 20 V
